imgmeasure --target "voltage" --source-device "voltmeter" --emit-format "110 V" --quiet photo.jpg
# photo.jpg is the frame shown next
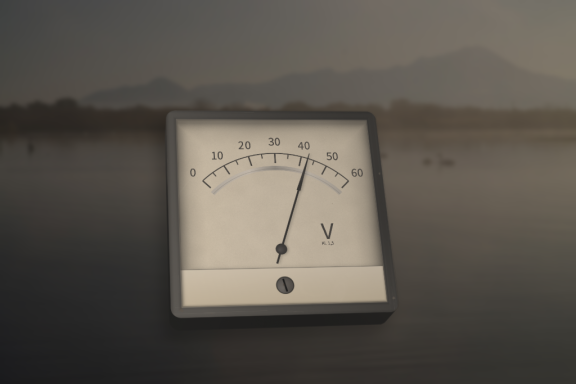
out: 42.5 V
